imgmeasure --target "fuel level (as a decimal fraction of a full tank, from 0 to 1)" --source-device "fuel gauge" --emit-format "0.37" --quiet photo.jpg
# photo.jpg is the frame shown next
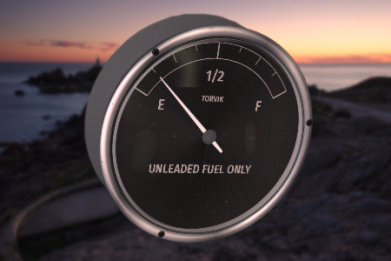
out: 0.125
